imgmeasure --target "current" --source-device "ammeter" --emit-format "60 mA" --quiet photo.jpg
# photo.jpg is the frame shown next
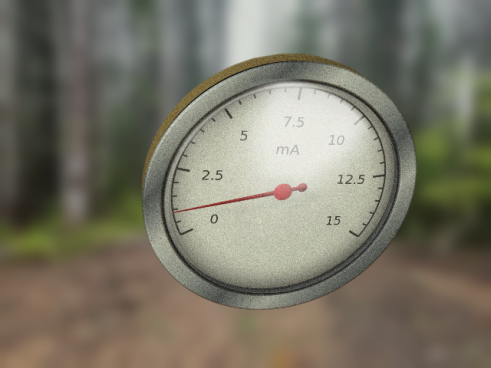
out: 1 mA
